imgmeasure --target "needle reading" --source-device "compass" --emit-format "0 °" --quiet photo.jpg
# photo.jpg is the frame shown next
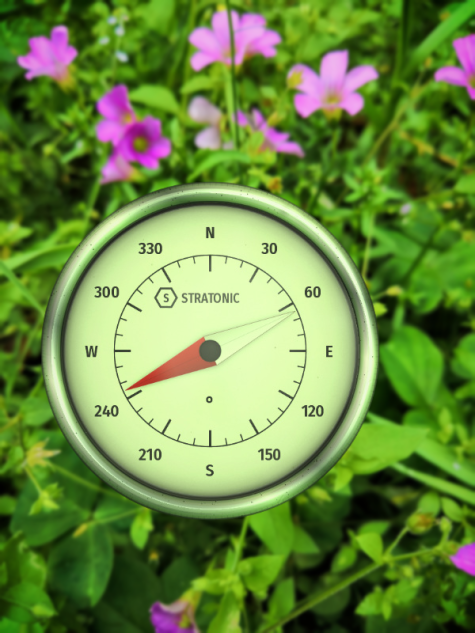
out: 245 °
